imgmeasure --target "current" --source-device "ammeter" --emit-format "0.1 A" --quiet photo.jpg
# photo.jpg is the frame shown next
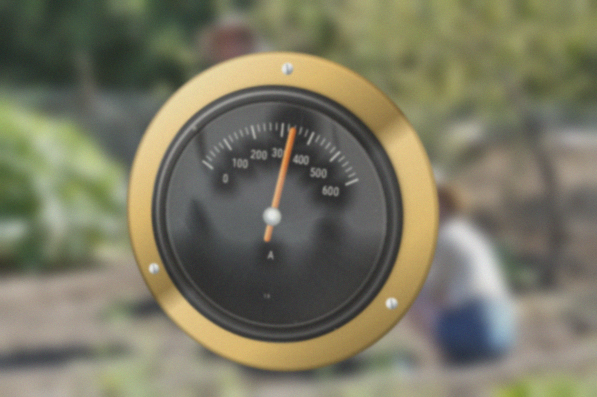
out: 340 A
